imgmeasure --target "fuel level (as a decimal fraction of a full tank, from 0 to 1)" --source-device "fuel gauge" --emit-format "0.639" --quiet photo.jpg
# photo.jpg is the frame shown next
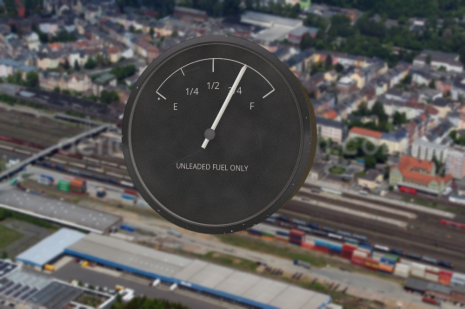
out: 0.75
